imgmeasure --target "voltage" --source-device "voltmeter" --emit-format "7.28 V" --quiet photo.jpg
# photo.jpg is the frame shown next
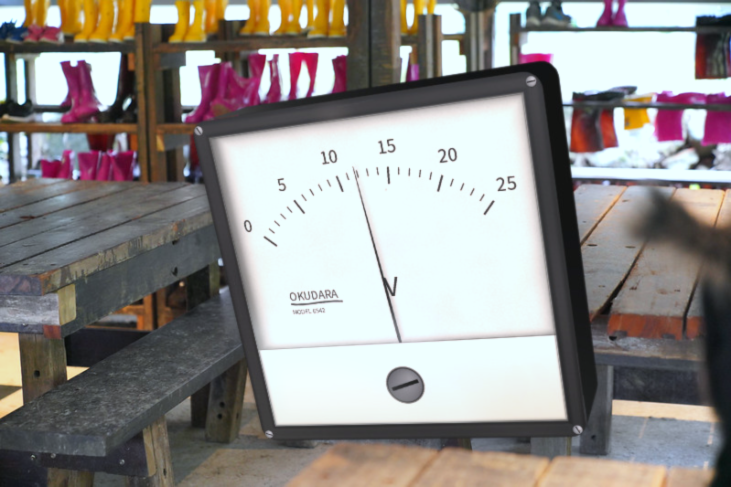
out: 12 V
